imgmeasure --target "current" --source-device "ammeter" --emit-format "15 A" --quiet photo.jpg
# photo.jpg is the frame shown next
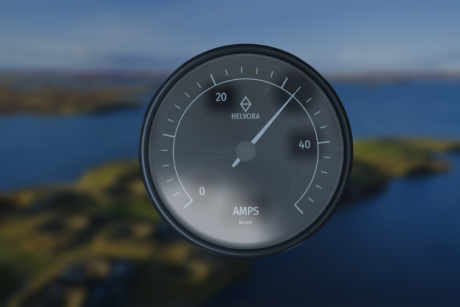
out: 32 A
